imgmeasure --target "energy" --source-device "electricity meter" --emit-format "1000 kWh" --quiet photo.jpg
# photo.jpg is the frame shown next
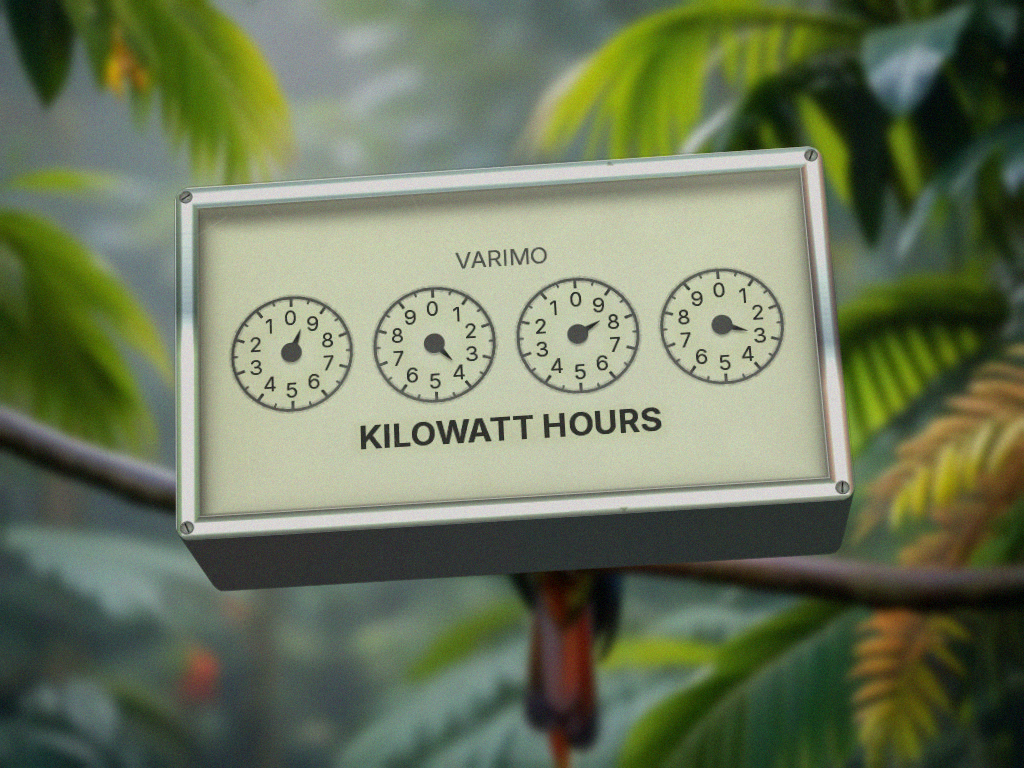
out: 9383 kWh
